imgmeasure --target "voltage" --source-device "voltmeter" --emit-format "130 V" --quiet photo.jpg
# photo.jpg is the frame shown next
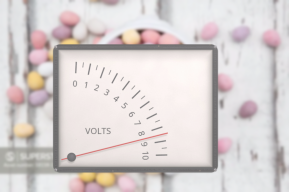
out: 8.5 V
